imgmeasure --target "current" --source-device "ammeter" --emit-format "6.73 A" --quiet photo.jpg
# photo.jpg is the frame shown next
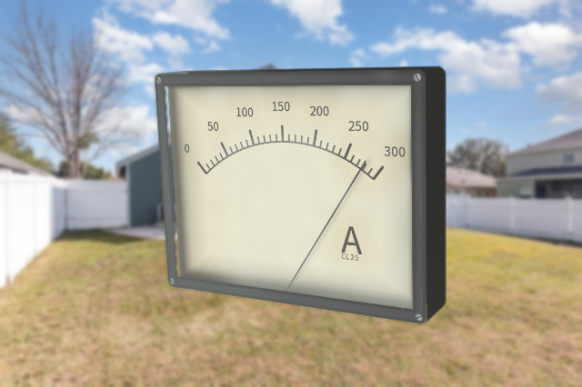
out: 280 A
